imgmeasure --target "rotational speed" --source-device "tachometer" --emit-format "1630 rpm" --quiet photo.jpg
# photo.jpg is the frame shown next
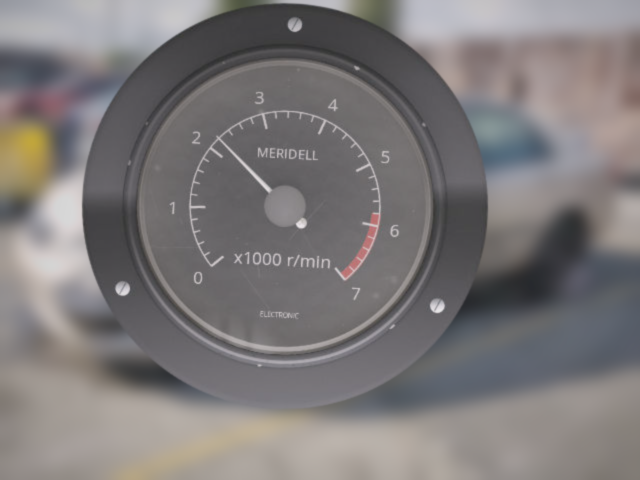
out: 2200 rpm
